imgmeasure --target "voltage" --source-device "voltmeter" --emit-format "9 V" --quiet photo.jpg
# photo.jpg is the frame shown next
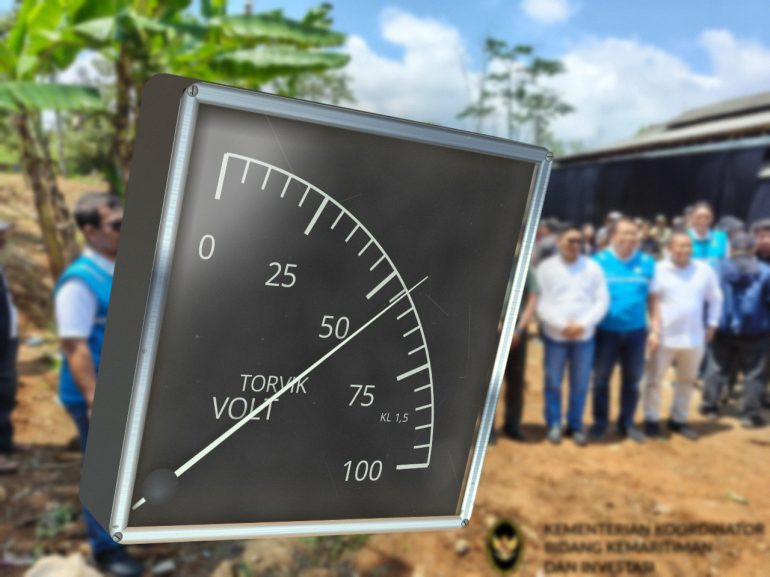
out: 55 V
